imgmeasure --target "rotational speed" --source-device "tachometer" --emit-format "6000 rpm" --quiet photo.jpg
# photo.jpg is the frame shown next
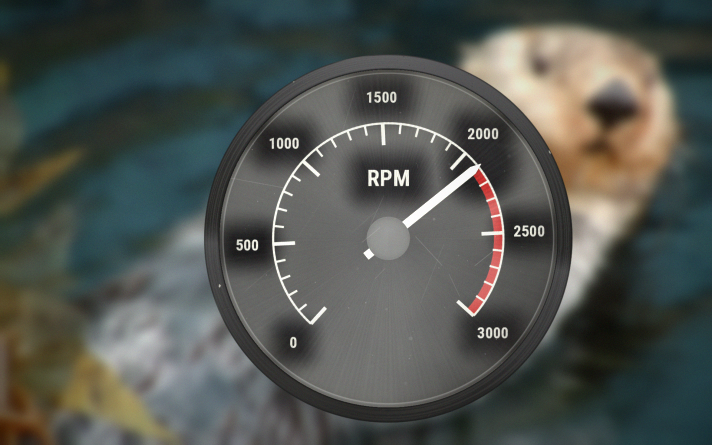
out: 2100 rpm
